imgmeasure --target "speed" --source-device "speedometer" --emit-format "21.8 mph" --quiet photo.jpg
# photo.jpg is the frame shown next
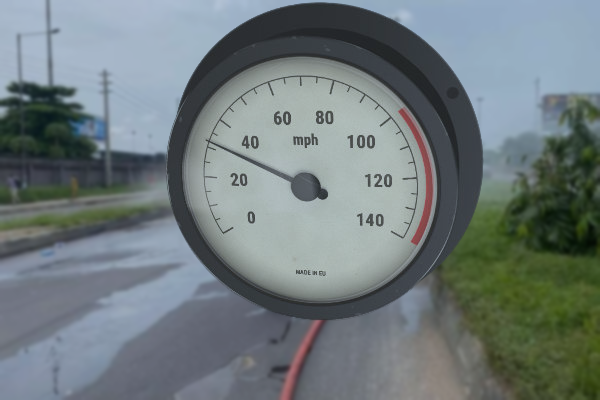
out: 32.5 mph
